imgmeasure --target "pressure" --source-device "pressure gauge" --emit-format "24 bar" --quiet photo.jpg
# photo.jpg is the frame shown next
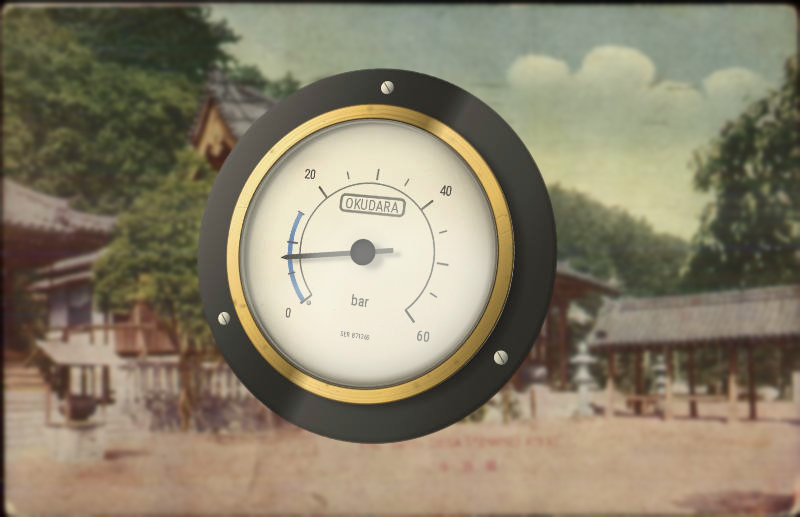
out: 7.5 bar
